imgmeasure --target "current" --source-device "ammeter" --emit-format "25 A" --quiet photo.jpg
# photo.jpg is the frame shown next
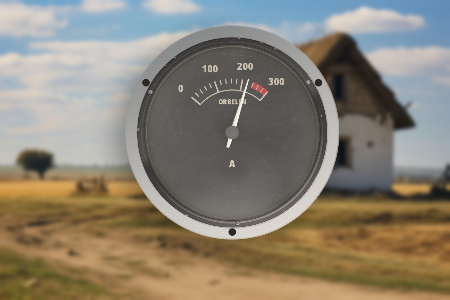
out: 220 A
